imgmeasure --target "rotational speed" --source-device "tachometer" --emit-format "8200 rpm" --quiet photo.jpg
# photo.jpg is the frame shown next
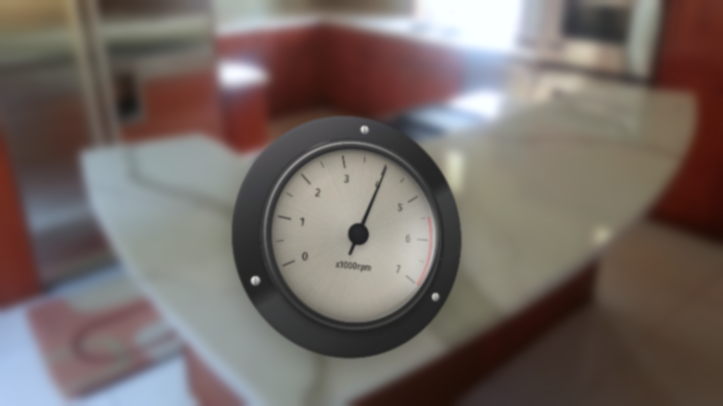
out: 4000 rpm
